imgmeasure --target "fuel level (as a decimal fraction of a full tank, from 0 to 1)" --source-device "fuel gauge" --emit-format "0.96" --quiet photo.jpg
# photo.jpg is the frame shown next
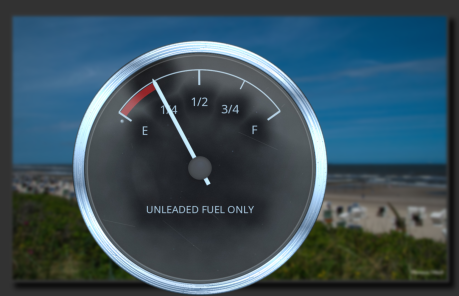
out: 0.25
